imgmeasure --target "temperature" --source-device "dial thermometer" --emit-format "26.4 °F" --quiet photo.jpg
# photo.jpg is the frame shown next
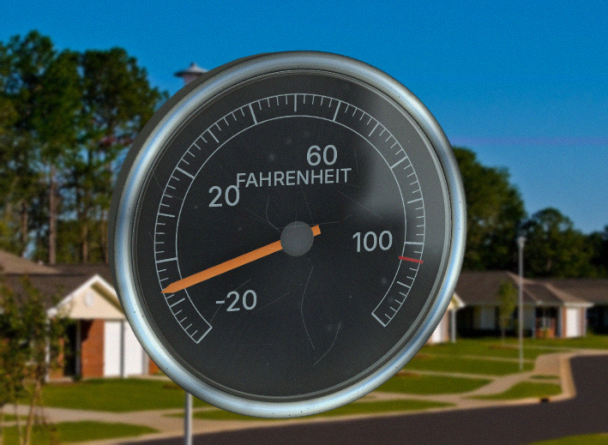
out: -6 °F
